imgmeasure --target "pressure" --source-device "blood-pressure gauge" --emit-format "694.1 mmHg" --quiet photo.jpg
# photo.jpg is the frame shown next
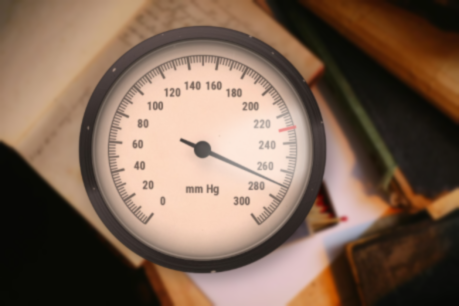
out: 270 mmHg
